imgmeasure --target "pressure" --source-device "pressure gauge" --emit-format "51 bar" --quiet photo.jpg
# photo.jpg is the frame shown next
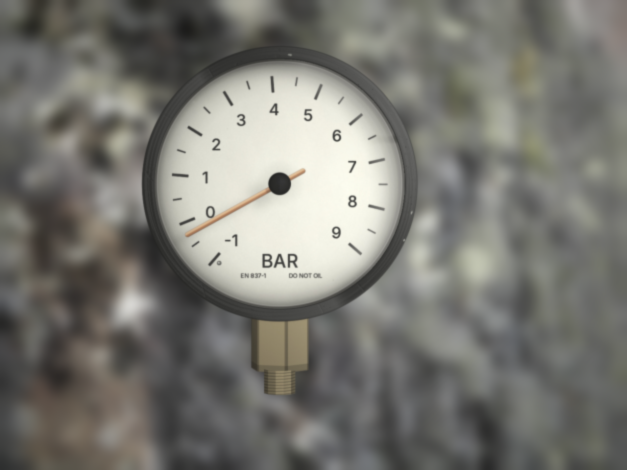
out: -0.25 bar
